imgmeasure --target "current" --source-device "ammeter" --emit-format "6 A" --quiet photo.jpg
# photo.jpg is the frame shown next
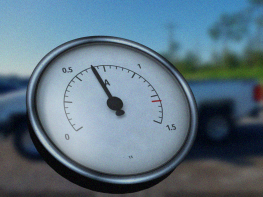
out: 0.65 A
